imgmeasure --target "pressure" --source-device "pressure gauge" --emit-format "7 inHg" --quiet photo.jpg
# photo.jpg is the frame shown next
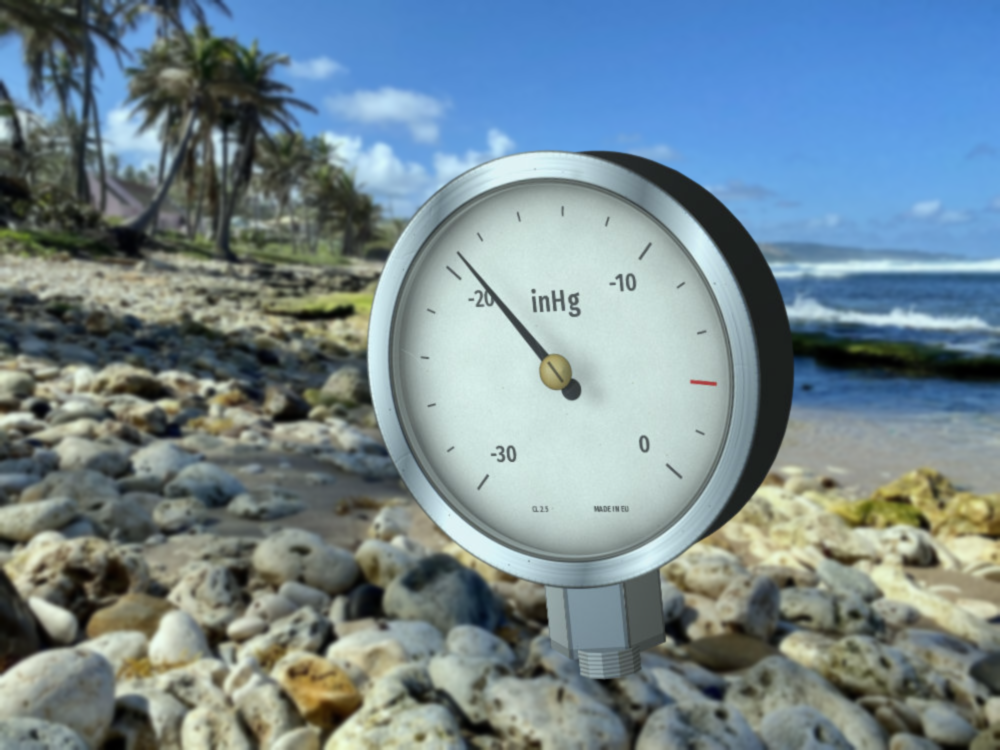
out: -19 inHg
